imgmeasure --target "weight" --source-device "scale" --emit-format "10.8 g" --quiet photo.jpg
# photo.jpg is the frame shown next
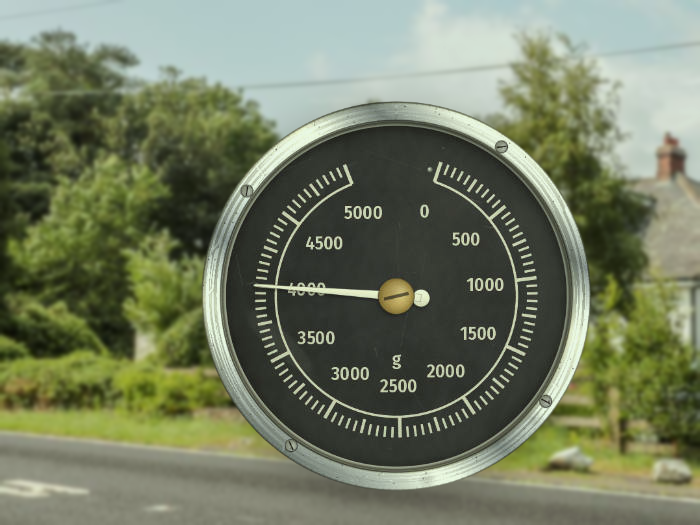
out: 4000 g
